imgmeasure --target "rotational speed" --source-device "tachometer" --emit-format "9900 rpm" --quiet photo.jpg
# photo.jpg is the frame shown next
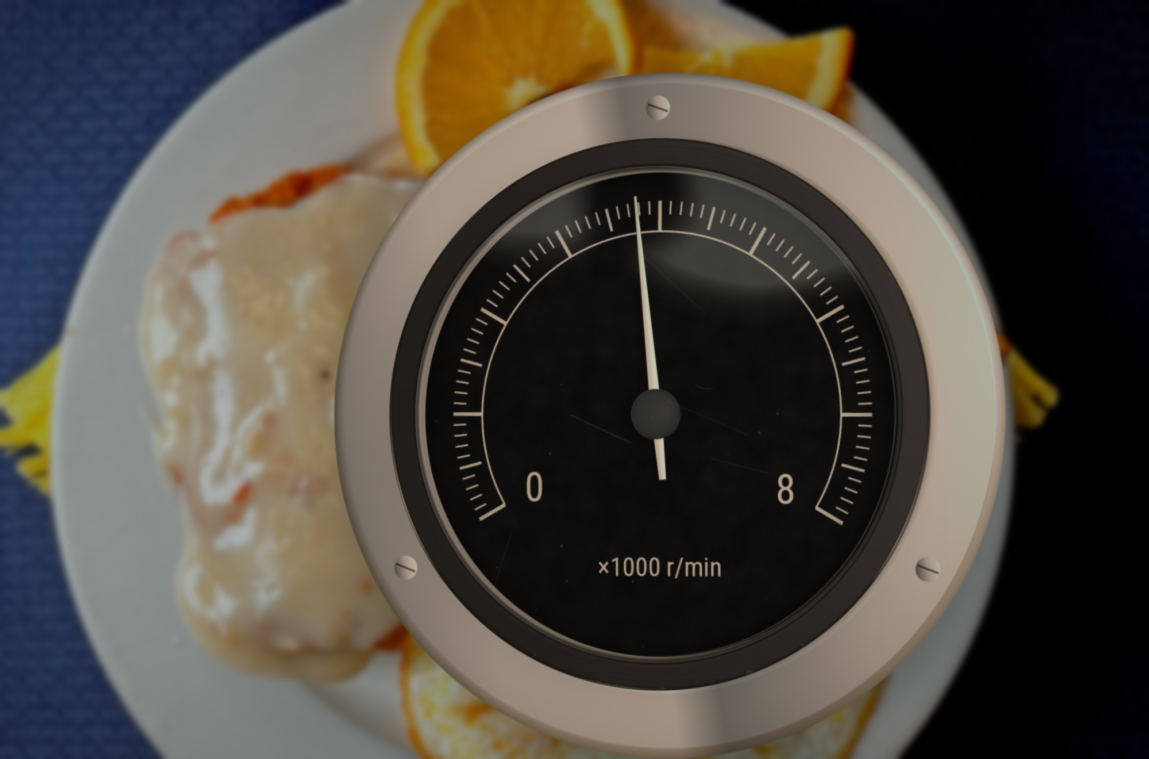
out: 3800 rpm
